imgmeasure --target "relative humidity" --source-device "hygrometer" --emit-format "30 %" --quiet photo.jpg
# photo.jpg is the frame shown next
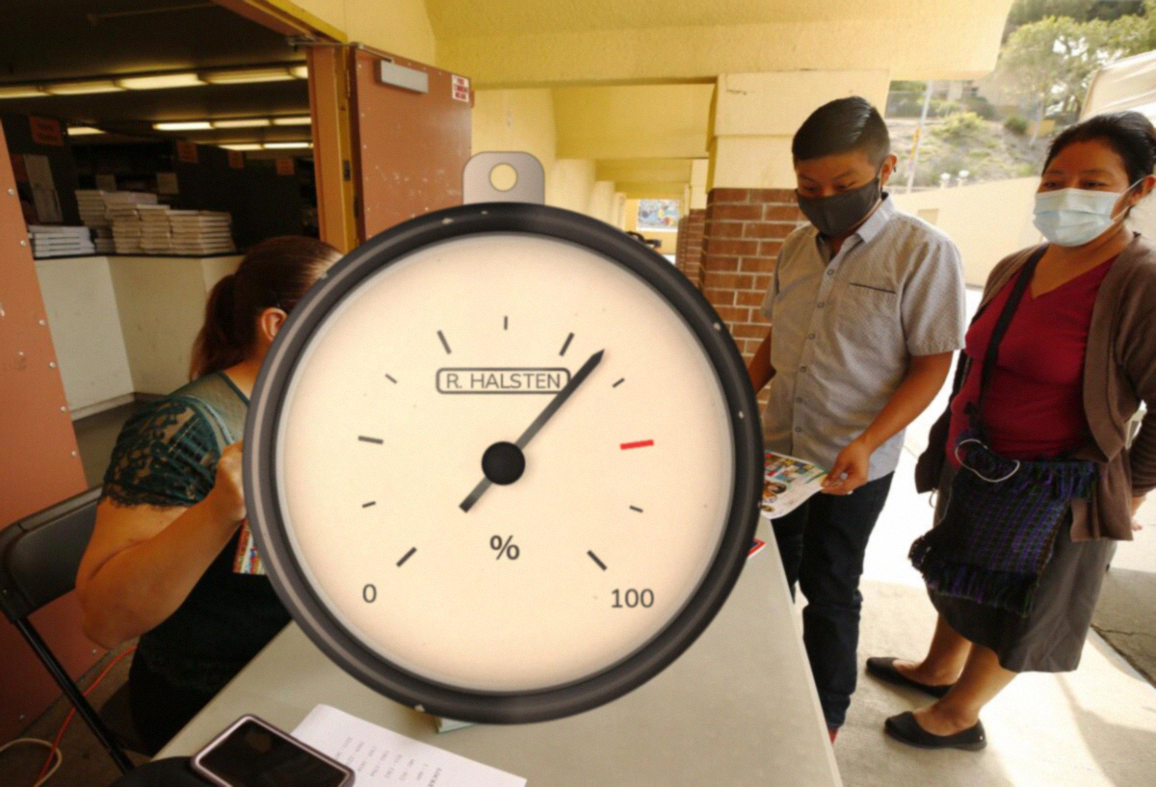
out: 65 %
